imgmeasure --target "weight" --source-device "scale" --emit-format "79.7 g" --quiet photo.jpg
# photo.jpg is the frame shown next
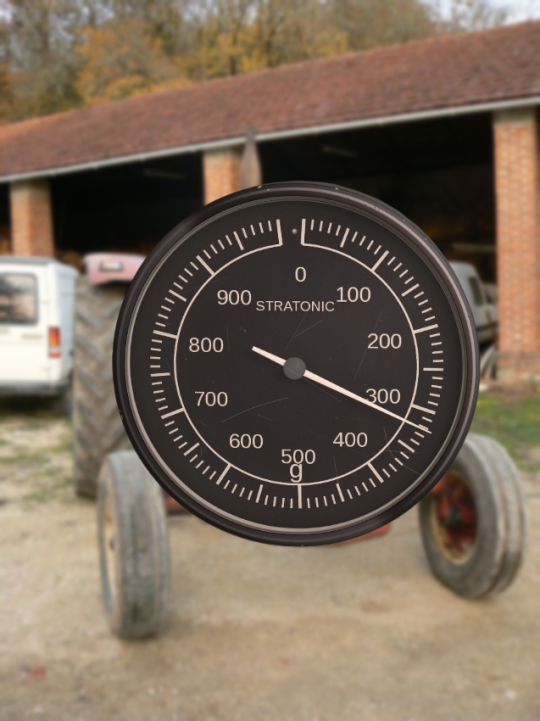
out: 320 g
